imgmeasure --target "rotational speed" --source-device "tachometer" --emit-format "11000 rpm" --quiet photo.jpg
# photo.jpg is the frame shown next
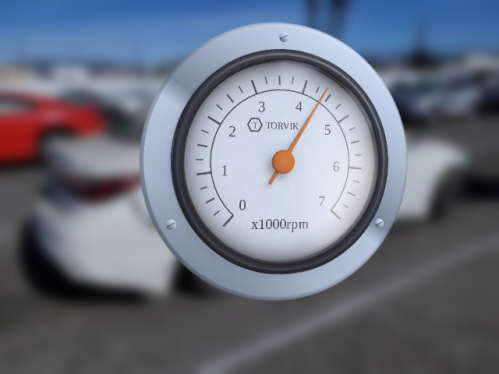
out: 4375 rpm
